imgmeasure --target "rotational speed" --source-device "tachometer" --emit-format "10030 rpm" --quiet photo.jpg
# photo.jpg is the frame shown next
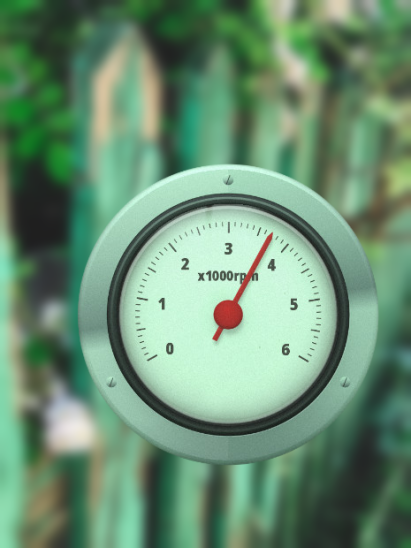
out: 3700 rpm
